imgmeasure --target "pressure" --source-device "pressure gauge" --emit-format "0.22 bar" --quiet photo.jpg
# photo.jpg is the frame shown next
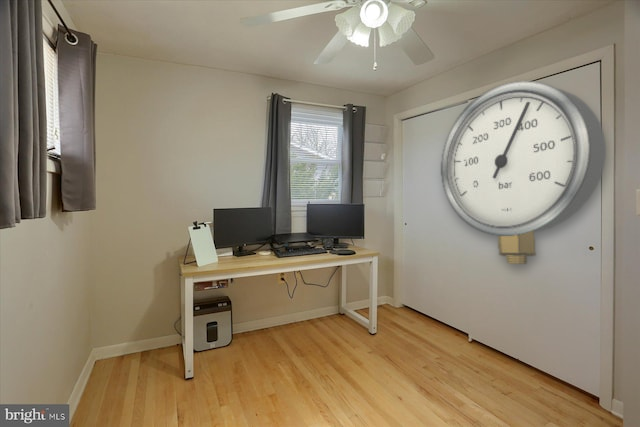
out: 375 bar
